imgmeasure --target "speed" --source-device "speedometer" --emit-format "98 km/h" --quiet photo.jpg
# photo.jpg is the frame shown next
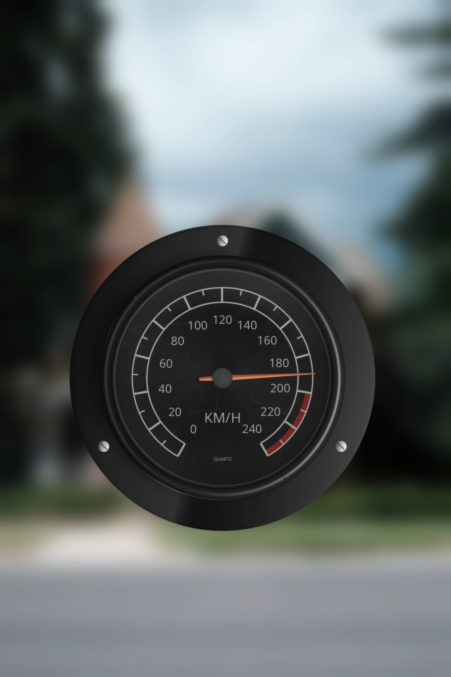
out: 190 km/h
